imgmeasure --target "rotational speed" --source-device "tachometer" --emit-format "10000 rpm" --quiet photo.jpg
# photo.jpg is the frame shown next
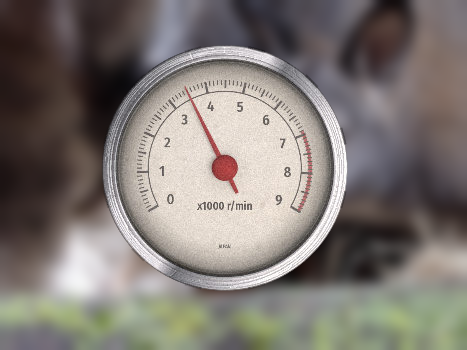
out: 3500 rpm
